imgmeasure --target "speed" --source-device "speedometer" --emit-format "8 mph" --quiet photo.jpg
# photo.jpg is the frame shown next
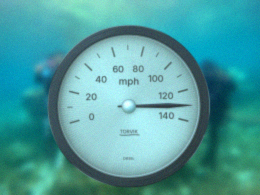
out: 130 mph
